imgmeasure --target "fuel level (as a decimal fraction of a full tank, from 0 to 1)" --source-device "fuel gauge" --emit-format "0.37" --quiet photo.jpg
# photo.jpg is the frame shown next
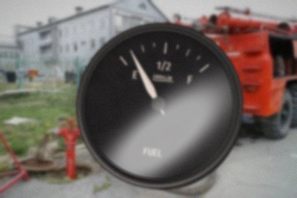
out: 0.125
